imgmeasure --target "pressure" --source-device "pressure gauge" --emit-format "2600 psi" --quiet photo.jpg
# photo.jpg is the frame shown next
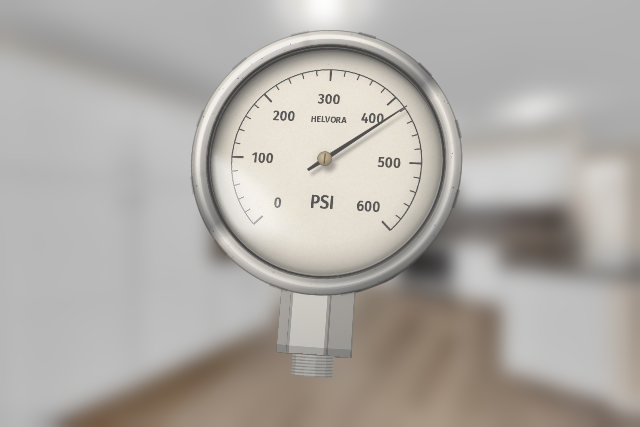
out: 420 psi
